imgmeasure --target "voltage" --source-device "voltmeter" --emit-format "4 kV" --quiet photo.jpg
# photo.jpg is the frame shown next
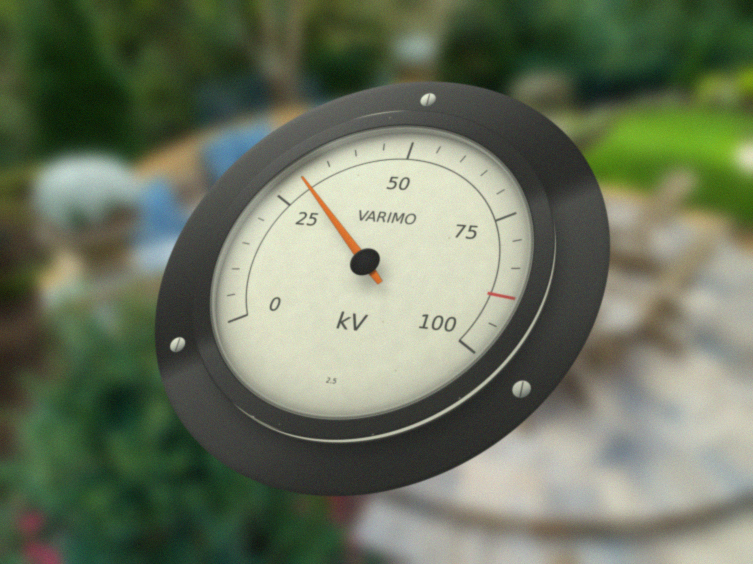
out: 30 kV
